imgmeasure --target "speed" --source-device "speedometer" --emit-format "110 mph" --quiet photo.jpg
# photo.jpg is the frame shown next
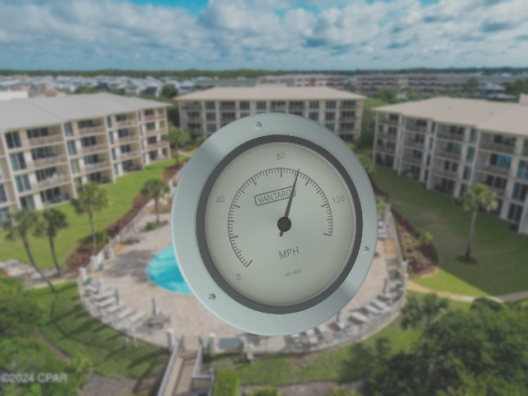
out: 90 mph
